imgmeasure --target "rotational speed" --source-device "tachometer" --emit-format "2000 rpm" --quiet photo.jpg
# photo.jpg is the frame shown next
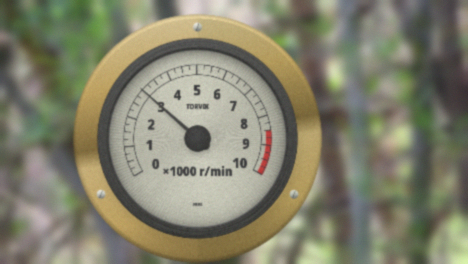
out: 3000 rpm
